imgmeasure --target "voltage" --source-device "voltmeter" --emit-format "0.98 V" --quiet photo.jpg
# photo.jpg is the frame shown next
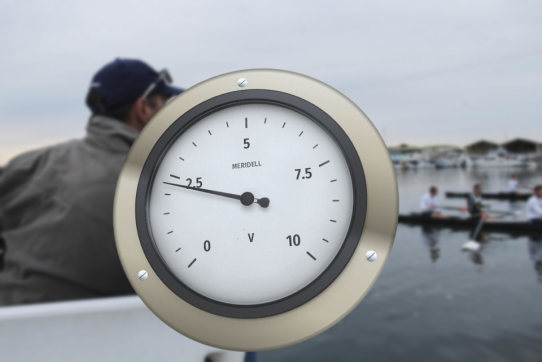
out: 2.25 V
